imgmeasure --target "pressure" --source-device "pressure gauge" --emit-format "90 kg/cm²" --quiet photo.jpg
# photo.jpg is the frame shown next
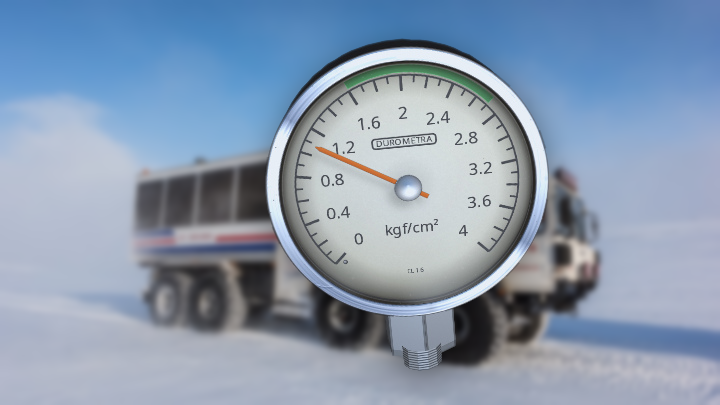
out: 1.1 kg/cm²
